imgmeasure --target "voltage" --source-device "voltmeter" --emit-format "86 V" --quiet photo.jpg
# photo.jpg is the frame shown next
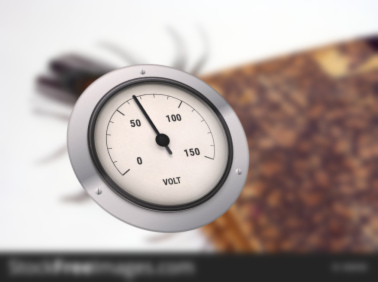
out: 65 V
